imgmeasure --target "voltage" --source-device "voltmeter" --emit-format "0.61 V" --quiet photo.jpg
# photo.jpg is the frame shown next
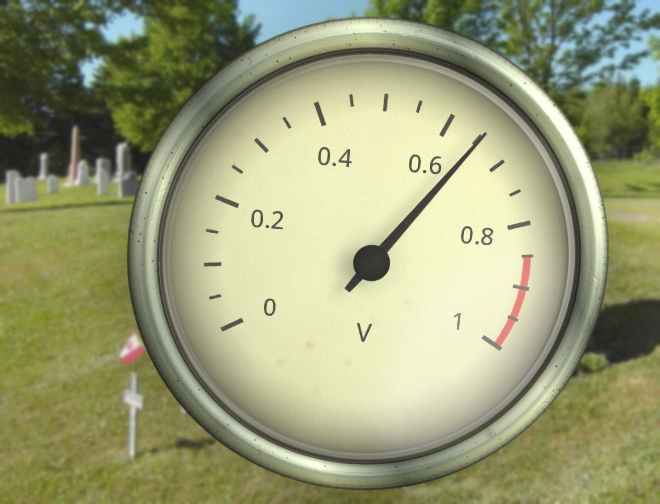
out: 0.65 V
